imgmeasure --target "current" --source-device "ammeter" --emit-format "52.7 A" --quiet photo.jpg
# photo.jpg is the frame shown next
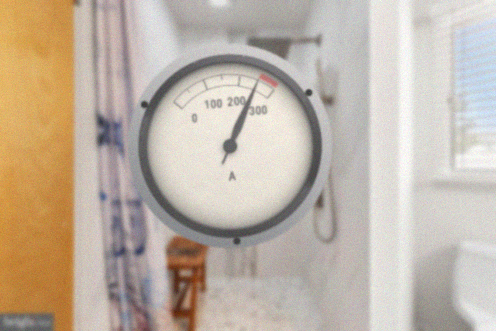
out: 250 A
